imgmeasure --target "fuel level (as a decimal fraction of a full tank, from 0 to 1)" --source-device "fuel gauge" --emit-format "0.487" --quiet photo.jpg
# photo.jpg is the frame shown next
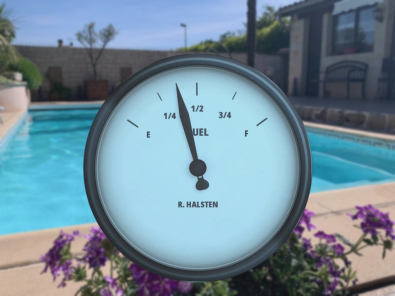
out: 0.375
